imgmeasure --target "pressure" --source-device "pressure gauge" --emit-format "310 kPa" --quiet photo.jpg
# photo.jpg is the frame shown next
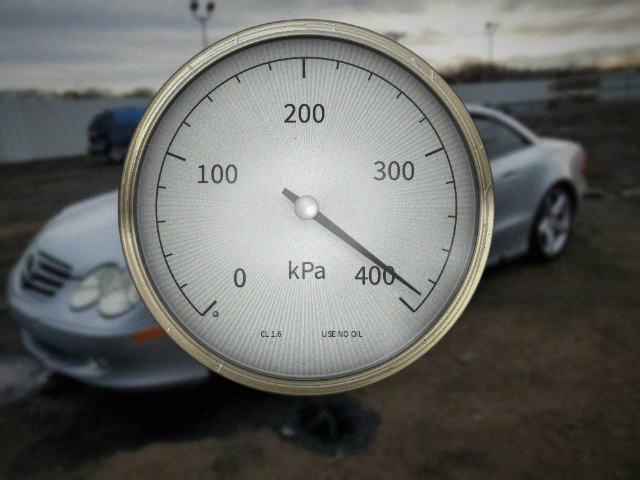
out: 390 kPa
